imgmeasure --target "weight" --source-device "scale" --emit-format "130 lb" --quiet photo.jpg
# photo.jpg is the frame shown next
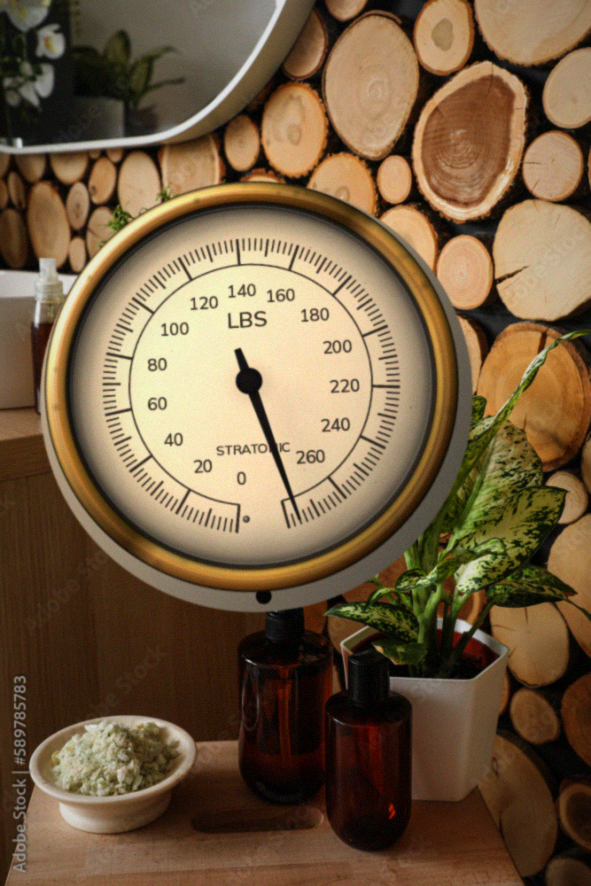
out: 276 lb
